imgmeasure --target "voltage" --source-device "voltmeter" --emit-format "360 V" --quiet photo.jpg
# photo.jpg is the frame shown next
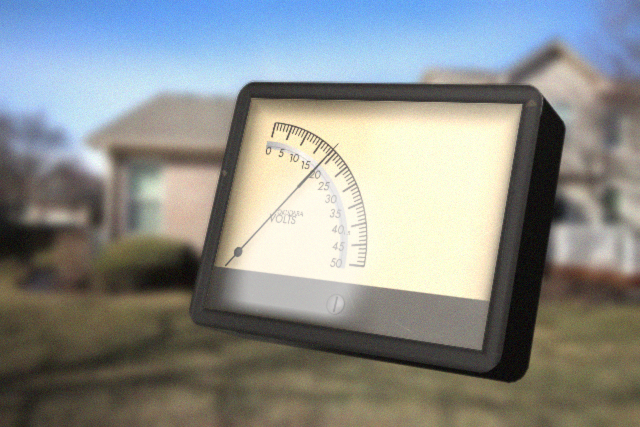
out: 20 V
